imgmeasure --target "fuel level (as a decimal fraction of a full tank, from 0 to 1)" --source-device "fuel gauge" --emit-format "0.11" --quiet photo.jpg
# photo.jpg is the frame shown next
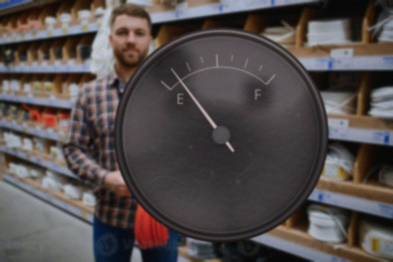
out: 0.125
